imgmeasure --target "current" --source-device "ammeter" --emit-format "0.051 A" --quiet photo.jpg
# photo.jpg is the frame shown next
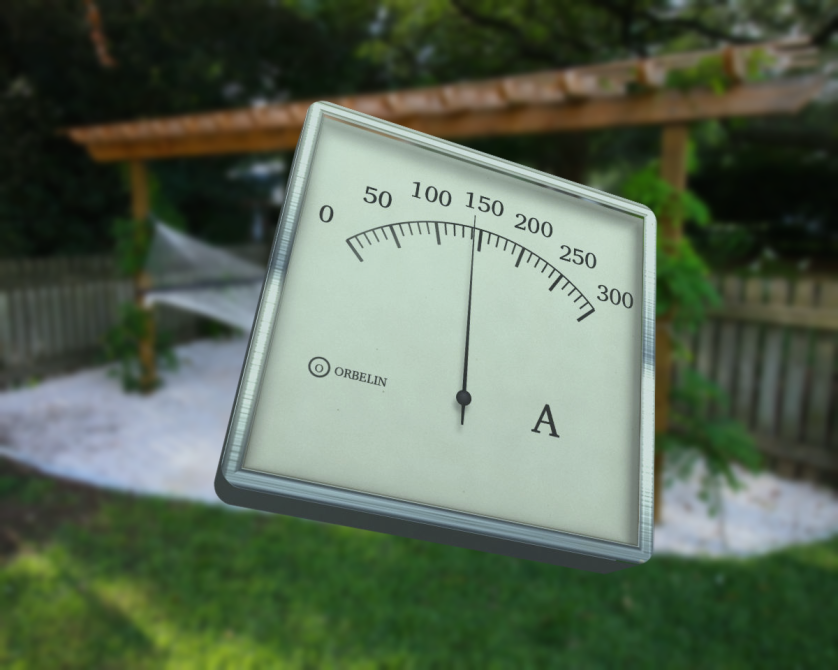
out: 140 A
